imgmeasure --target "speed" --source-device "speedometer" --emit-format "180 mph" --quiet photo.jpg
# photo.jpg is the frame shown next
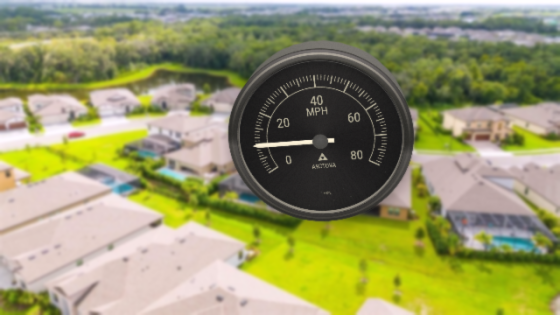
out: 10 mph
